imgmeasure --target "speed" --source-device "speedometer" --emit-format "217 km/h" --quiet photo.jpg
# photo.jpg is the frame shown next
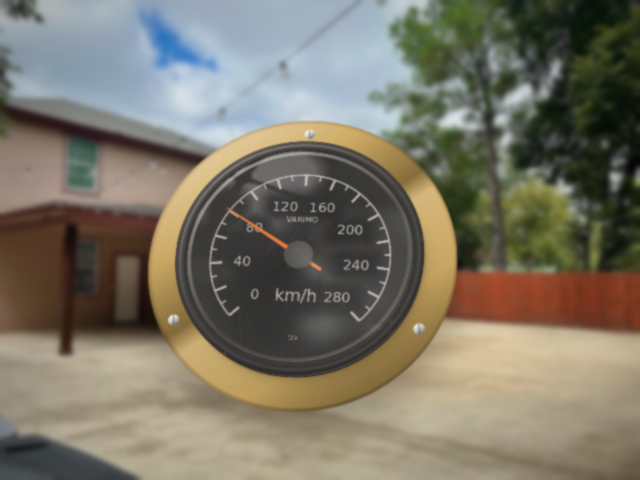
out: 80 km/h
